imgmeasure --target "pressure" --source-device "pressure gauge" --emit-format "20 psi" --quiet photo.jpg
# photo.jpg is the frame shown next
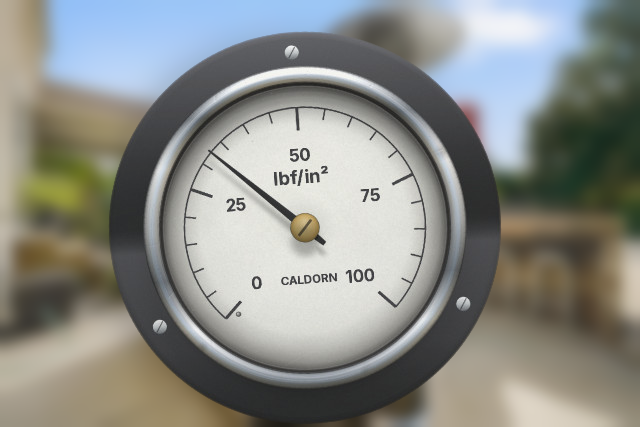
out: 32.5 psi
